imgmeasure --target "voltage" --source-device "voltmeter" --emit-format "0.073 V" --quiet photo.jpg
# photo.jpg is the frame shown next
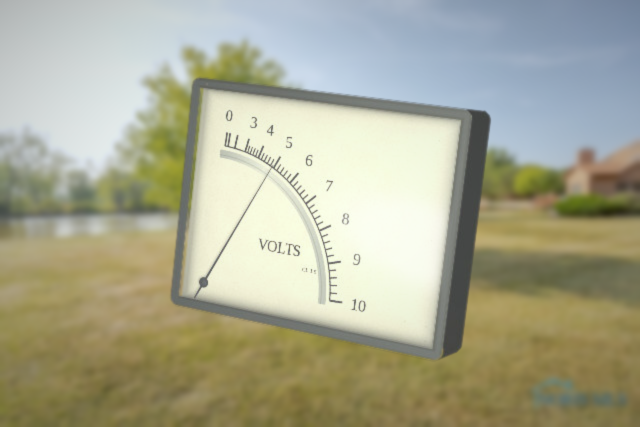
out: 5 V
